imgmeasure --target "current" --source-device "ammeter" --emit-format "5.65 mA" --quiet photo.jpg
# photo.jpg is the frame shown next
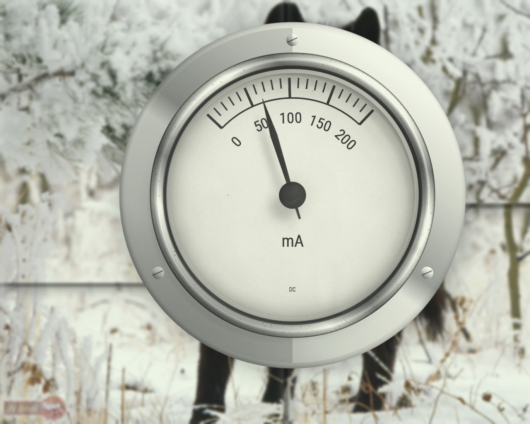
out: 65 mA
